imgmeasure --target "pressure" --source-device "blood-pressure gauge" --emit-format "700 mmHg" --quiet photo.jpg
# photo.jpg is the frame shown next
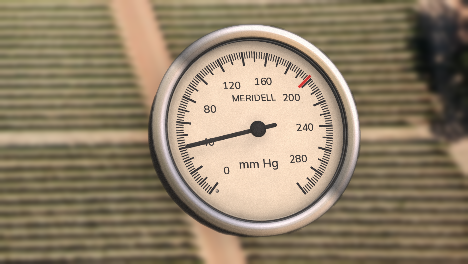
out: 40 mmHg
